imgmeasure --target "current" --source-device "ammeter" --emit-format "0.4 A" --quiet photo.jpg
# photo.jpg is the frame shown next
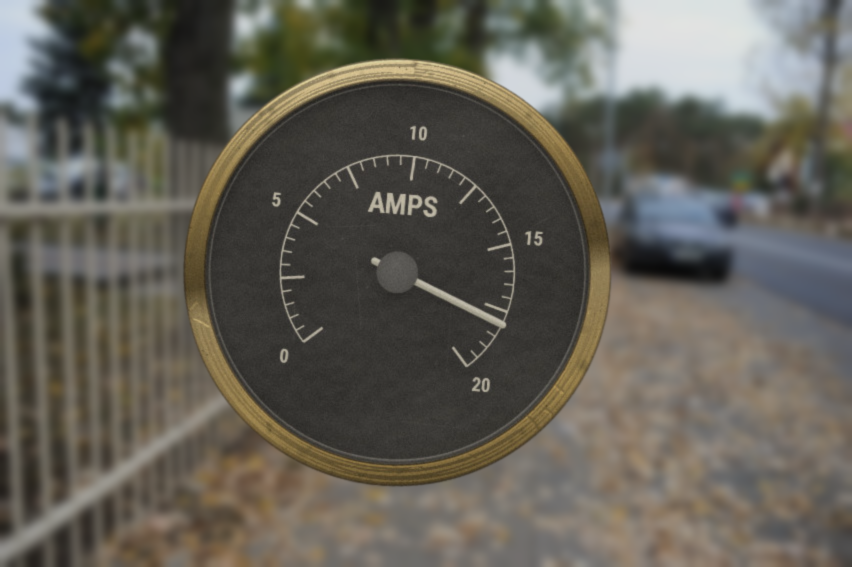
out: 18 A
